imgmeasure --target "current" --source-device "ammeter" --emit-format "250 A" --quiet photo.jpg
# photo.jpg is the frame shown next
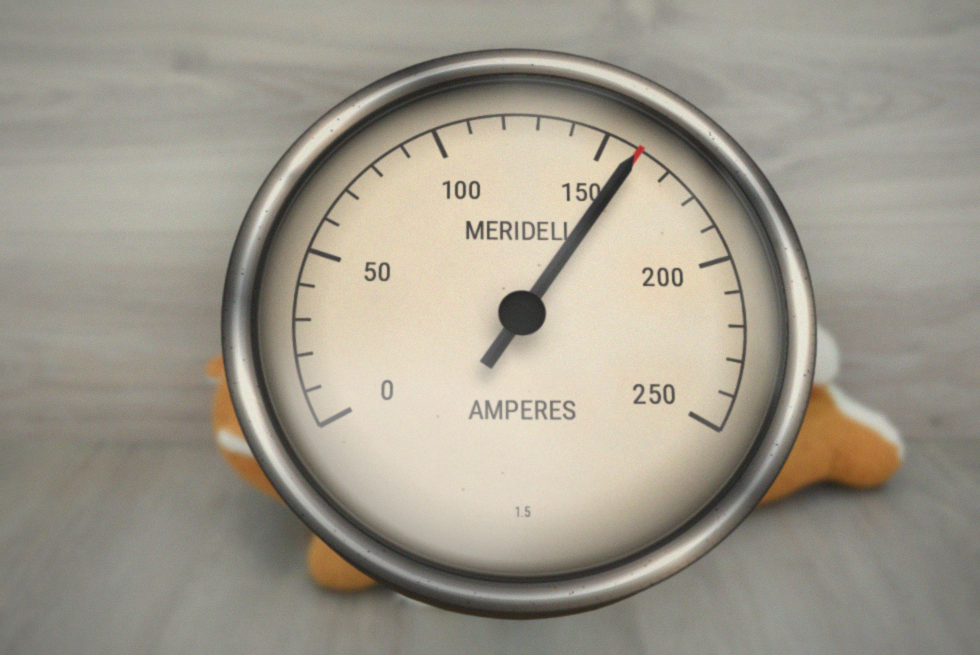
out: 160 A
